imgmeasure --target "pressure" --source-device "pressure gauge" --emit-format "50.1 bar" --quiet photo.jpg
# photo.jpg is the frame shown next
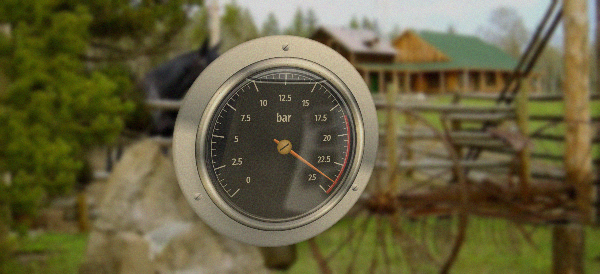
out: 24 bar
